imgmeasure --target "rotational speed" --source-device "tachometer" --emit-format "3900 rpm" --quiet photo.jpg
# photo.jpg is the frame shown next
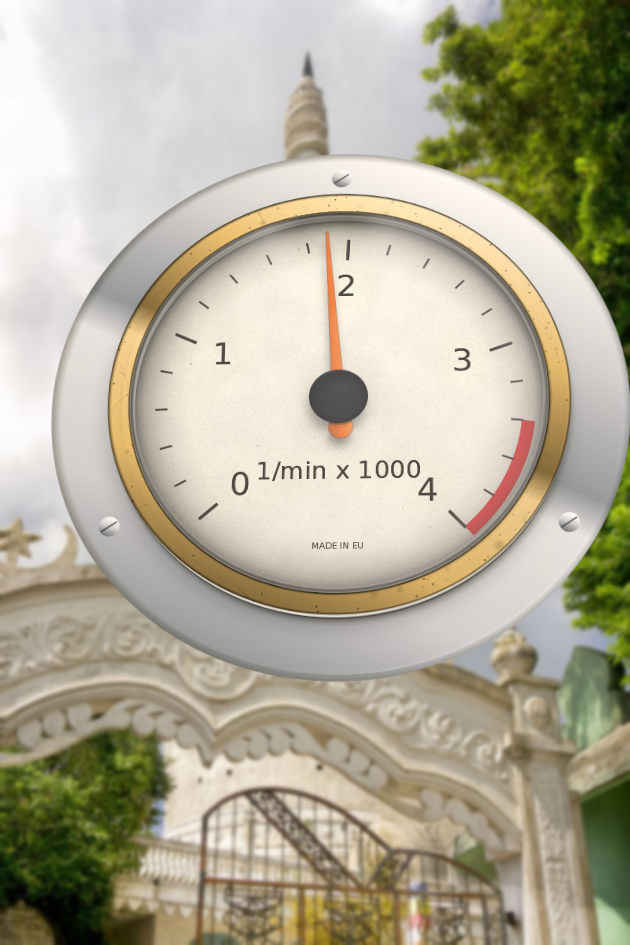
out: 1900 rpm
